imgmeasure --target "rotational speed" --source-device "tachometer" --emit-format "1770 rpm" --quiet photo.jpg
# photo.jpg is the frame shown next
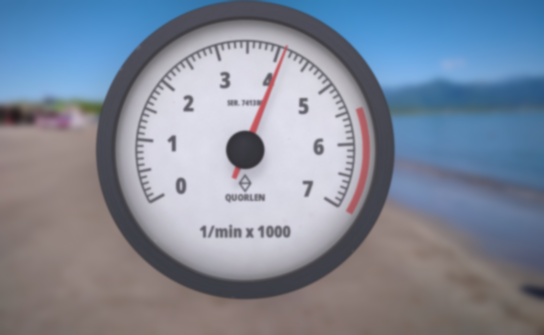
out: 4100 rpm
